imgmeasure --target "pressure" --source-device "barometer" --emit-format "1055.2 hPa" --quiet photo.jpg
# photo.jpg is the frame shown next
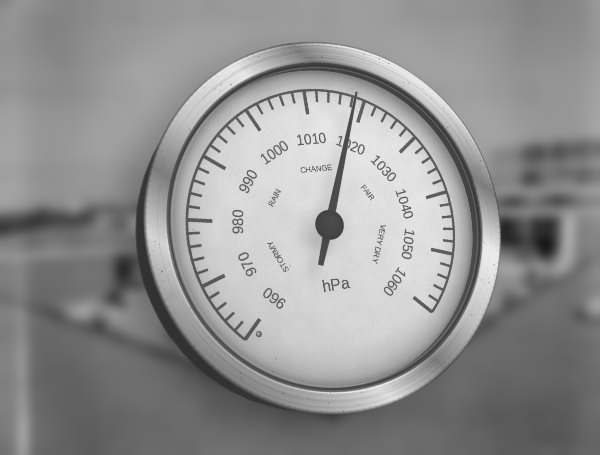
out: 1018 hPa
